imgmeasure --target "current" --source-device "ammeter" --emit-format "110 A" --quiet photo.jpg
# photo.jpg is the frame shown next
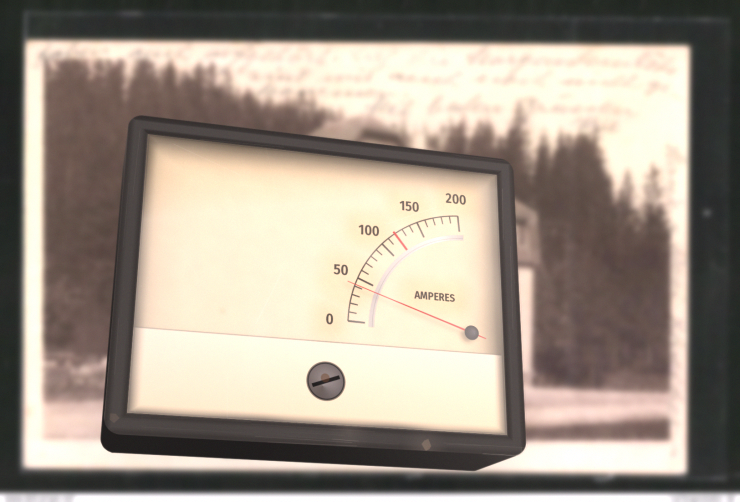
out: 40 A
